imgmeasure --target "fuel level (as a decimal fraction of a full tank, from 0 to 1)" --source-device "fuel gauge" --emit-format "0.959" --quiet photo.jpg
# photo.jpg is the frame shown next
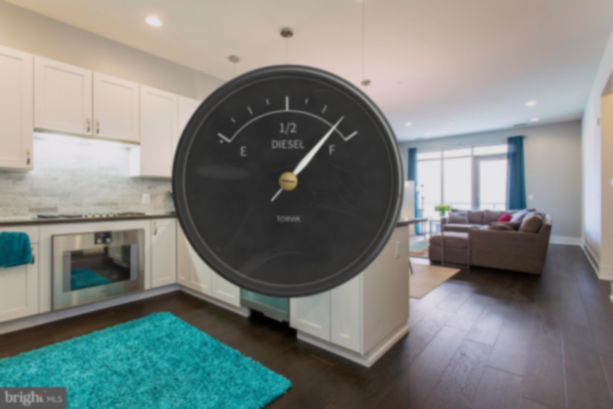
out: 0.875
